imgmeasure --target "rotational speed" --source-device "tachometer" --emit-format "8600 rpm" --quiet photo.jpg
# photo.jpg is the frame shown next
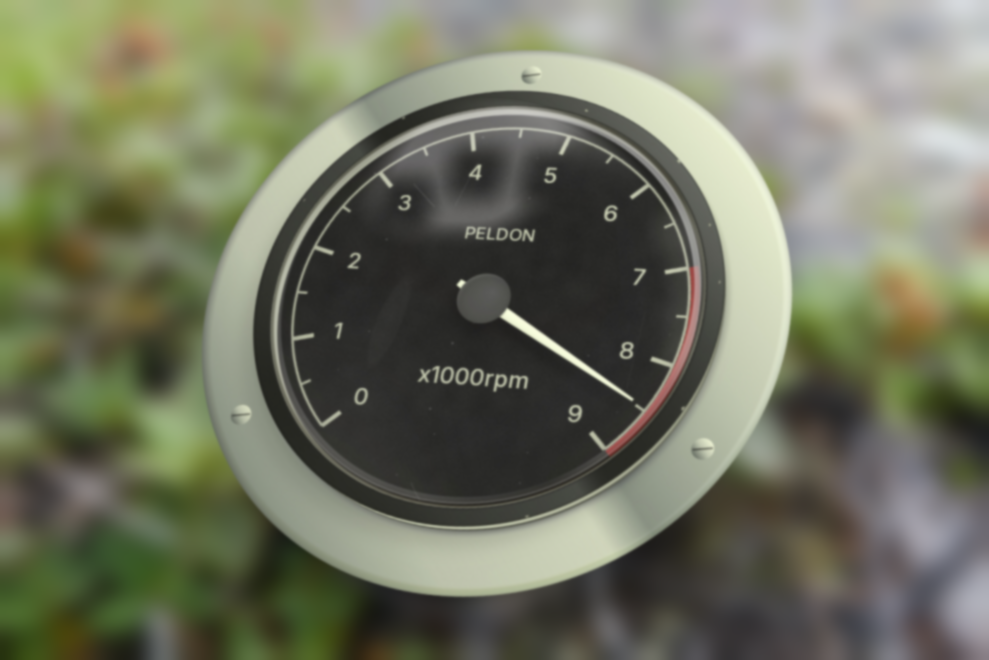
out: 8500 rpm
